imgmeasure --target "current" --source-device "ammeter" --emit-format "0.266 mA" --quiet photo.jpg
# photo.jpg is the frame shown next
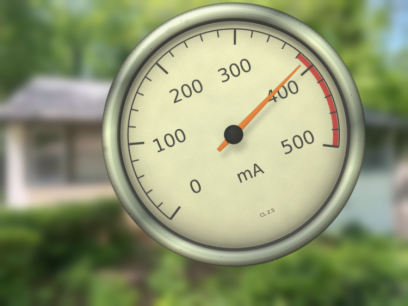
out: 390 mA
